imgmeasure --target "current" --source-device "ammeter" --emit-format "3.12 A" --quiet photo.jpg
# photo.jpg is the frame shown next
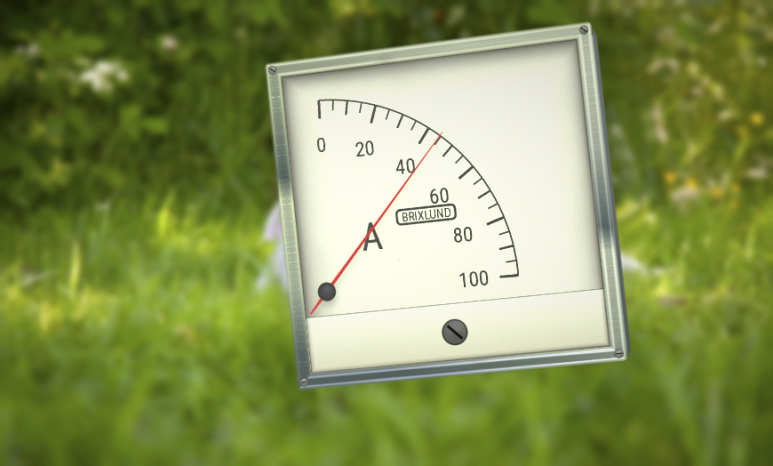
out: 45 A
